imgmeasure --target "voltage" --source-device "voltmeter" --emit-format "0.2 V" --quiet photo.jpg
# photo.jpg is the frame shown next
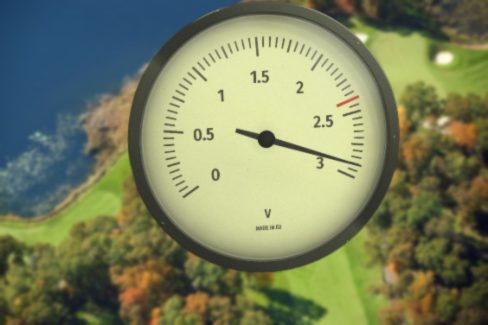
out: 2.9 V
